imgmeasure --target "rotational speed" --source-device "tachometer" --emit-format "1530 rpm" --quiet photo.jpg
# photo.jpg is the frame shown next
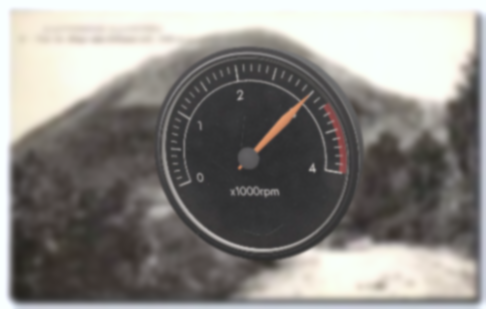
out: 3000 rpm
